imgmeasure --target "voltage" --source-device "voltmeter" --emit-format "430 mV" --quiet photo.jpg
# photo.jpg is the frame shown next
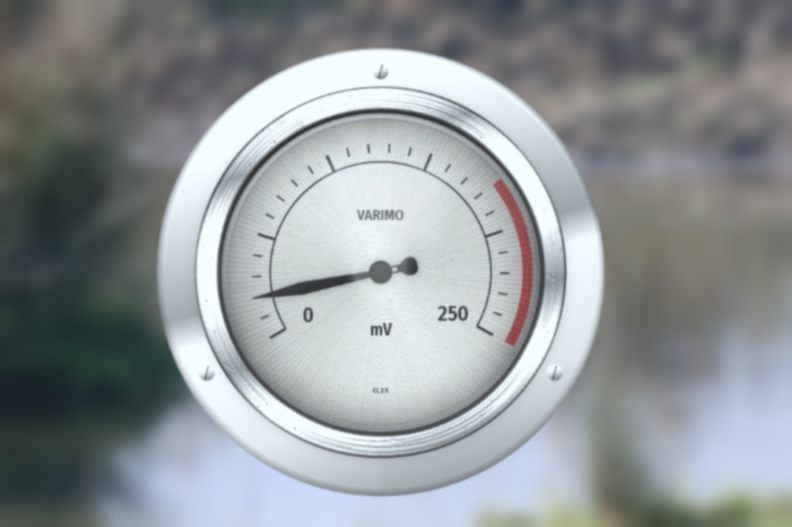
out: 20 mV
